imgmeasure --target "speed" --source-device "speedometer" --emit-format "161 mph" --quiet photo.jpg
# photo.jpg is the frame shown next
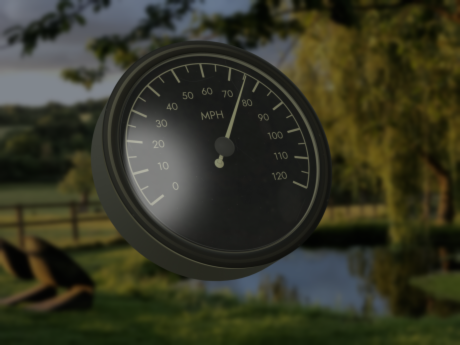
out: 75 mph
